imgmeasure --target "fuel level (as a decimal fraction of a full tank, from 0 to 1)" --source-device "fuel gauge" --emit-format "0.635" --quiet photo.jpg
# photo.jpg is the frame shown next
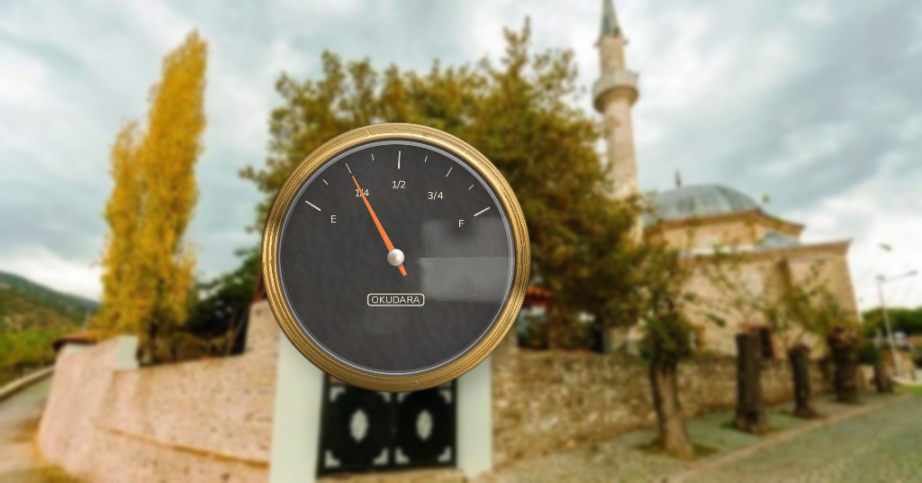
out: 0.25
